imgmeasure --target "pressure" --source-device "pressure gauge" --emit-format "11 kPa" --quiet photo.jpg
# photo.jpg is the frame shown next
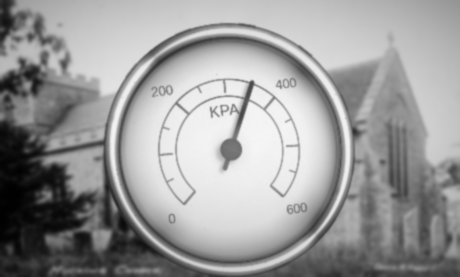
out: 350 kPa
